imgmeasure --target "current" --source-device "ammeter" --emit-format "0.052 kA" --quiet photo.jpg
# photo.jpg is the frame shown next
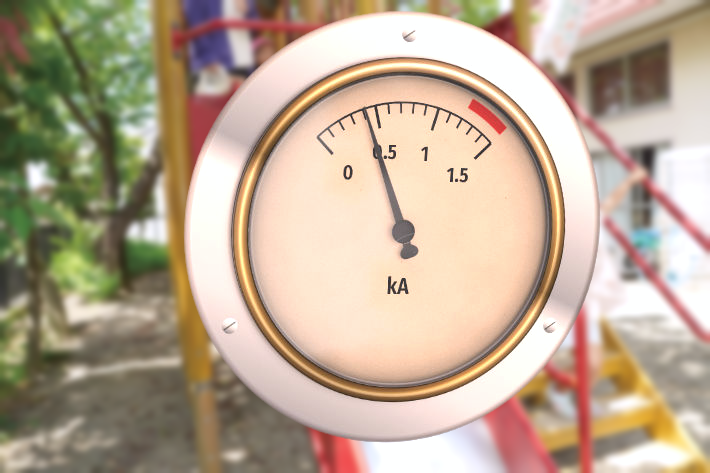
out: 0.4 kA
